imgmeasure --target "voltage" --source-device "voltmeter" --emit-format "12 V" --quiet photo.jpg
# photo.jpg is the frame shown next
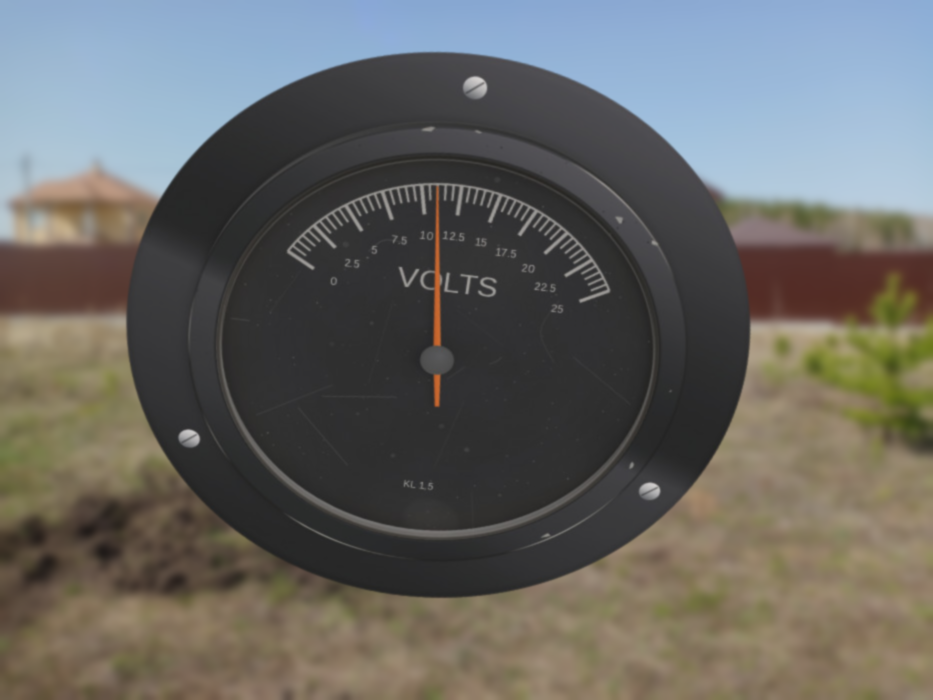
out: 11 V
